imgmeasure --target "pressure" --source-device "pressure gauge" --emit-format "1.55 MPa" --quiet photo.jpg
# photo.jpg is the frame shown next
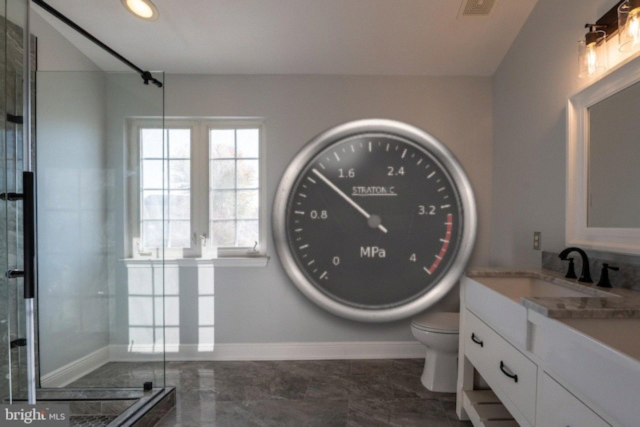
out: 1.3 MPa
